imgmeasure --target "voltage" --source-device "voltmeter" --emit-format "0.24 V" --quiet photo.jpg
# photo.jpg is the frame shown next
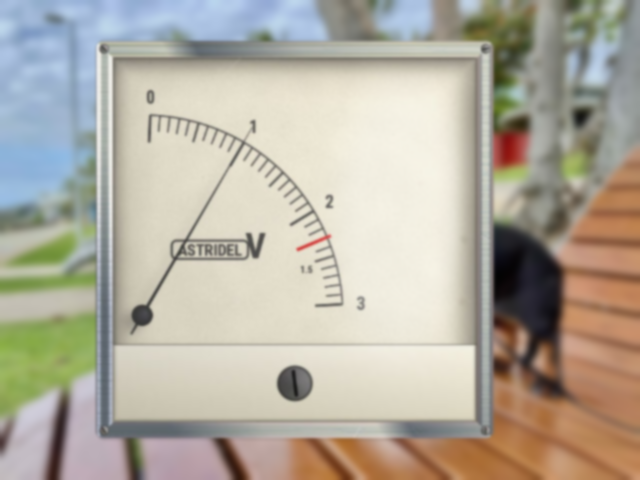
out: 1 V
